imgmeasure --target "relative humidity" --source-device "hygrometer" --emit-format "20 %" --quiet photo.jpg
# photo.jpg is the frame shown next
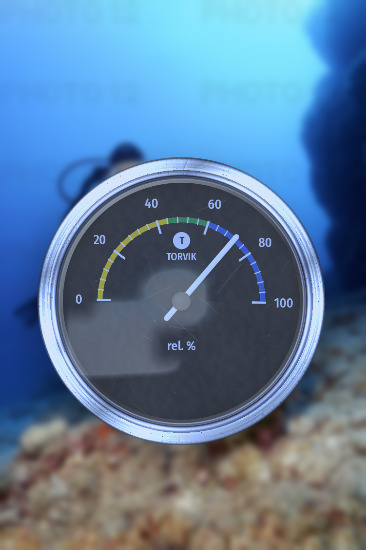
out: 72 %
